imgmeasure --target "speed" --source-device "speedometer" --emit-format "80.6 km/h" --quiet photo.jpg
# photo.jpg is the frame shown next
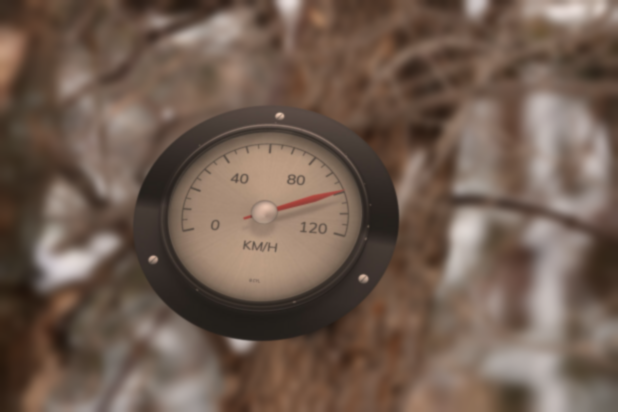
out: 100 km/h
